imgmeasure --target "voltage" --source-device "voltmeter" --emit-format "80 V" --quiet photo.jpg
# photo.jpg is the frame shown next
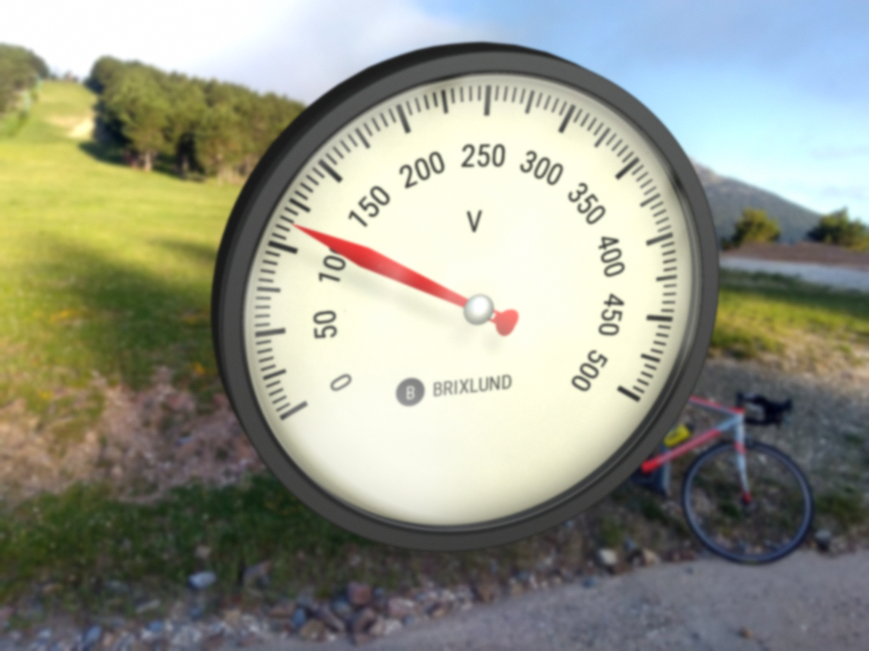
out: 115 V
